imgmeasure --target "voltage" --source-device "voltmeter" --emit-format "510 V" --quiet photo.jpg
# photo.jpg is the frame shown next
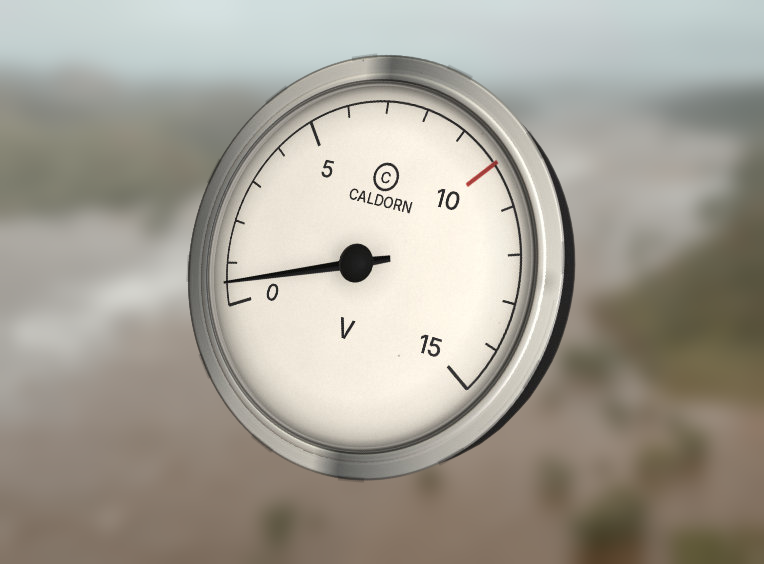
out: 0.5 V
